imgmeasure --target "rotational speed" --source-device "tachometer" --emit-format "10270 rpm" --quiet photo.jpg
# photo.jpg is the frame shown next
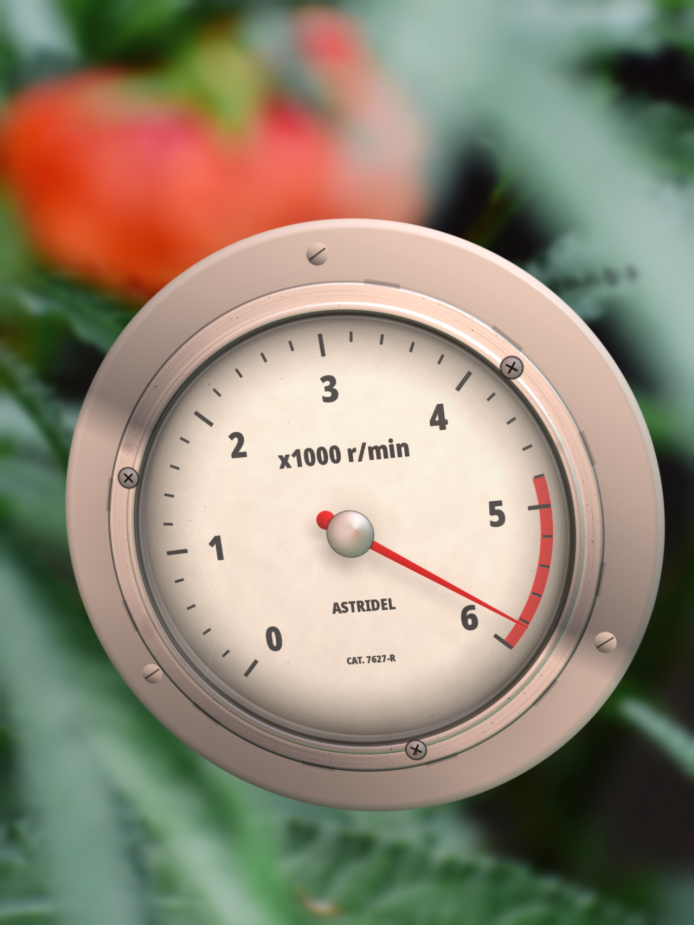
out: 5800 rpm
